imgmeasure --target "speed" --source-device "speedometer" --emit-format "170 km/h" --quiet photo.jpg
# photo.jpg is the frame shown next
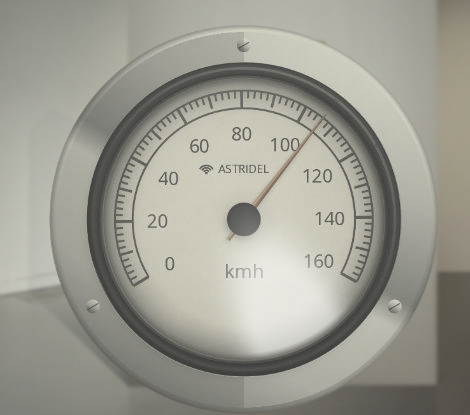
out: 106 km/h
